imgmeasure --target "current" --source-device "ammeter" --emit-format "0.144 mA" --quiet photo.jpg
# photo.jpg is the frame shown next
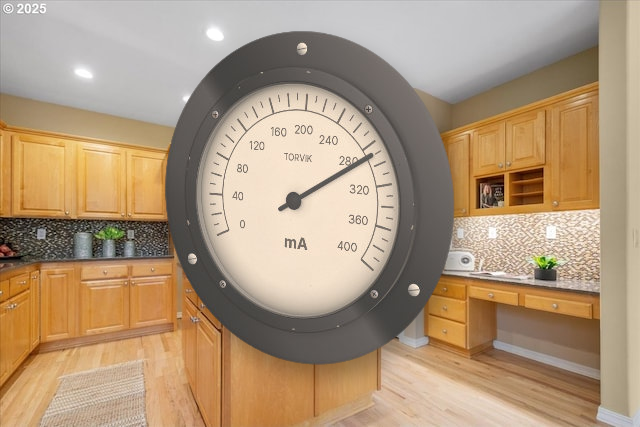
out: 290 mA
